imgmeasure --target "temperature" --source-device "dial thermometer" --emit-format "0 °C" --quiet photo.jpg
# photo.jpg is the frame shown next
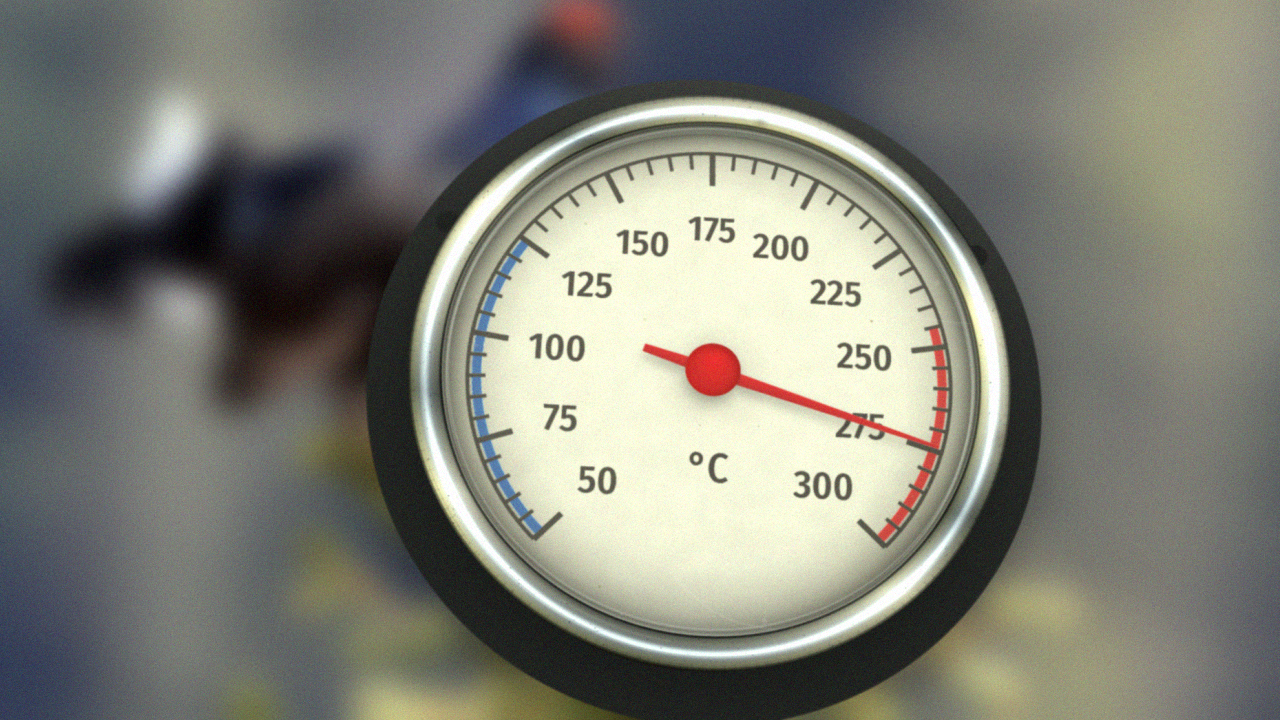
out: 275 °C
